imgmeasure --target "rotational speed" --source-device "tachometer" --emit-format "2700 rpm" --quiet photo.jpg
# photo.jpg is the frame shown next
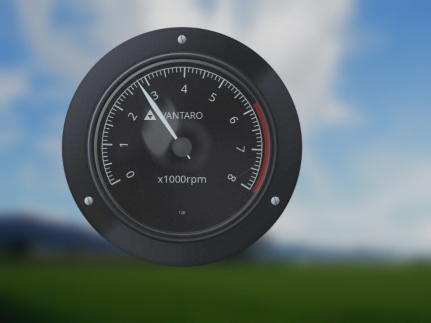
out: 2800 rpm
